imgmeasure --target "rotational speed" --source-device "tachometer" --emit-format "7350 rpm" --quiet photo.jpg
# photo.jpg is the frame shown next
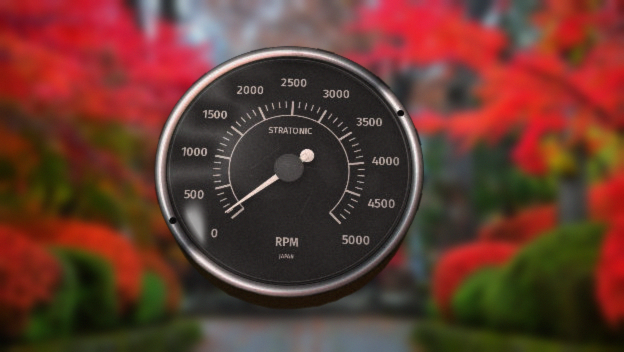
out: 100 rpm
